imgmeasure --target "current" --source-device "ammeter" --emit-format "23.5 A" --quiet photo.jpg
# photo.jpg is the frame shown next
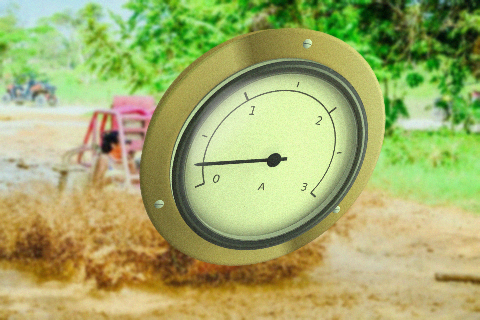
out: 0.25 A
